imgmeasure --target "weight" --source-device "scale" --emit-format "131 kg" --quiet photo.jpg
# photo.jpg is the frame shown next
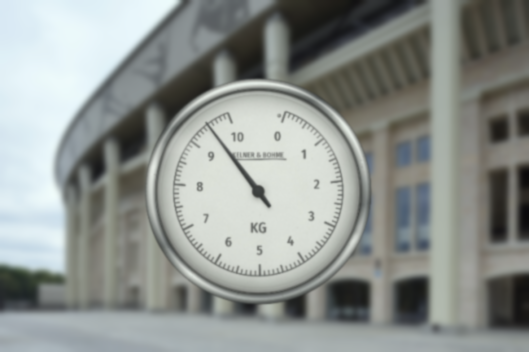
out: 9.5 kg
